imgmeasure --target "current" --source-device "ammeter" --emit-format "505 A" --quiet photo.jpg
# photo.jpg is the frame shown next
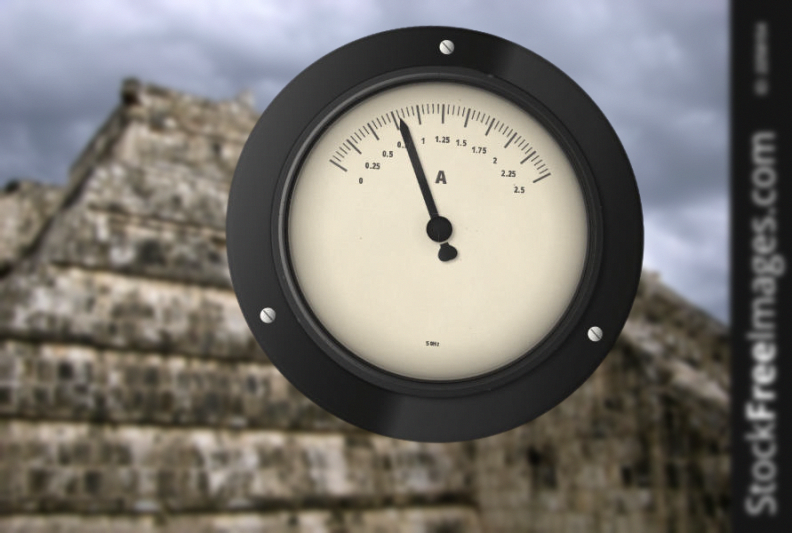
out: 0.8 A
